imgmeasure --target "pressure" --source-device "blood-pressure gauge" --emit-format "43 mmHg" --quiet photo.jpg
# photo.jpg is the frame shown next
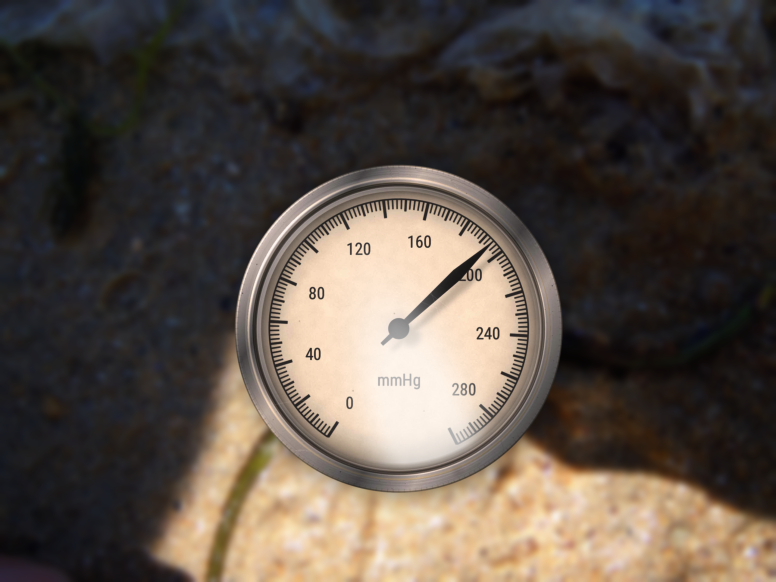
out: 194 mmHg
